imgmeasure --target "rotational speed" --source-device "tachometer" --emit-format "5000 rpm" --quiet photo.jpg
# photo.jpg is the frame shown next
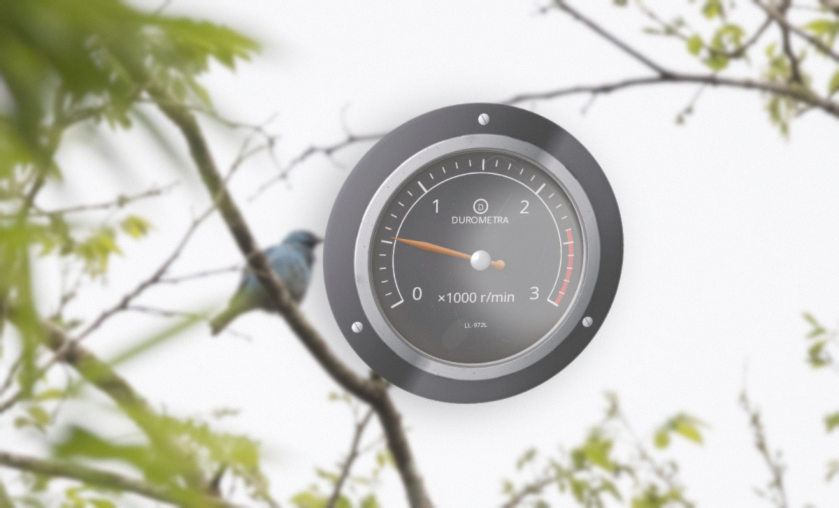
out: 550 rpm
